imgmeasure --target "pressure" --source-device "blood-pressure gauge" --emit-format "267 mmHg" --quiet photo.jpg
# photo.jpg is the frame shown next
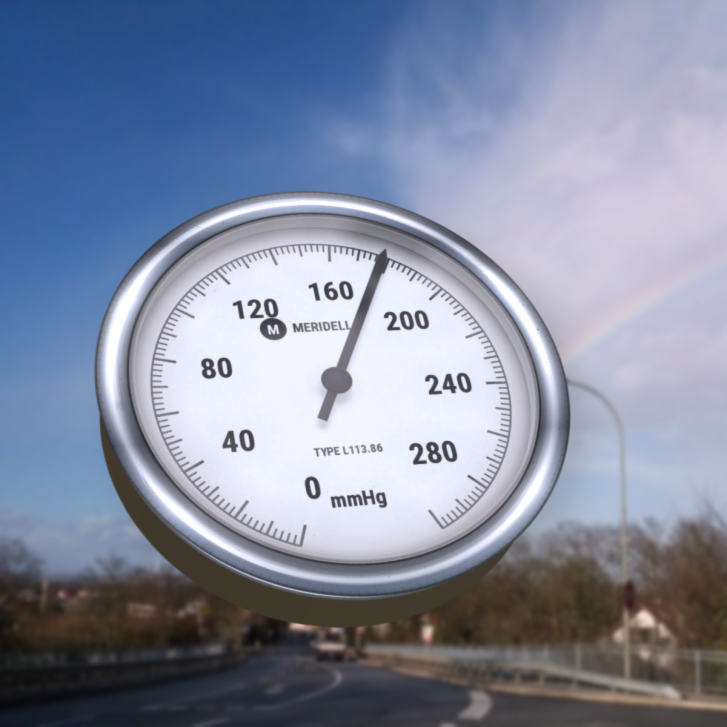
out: 178 mmHg
